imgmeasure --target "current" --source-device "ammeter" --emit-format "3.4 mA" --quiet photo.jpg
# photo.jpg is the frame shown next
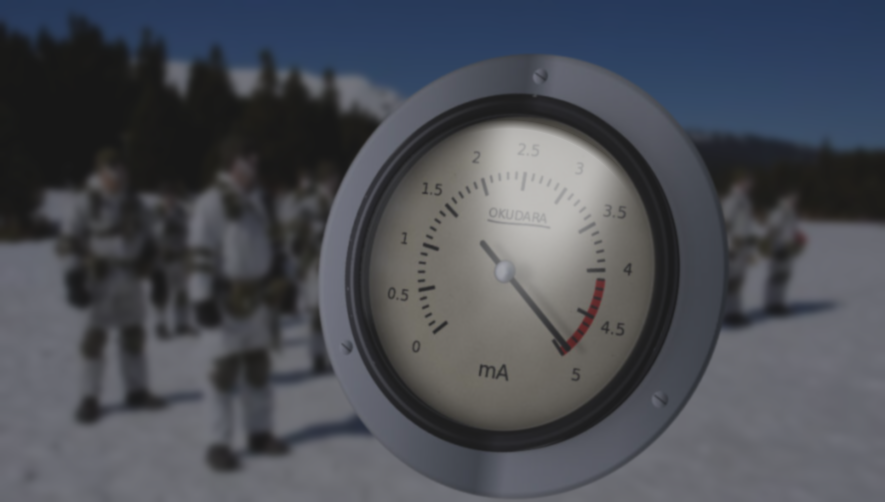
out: 4.9 mA
